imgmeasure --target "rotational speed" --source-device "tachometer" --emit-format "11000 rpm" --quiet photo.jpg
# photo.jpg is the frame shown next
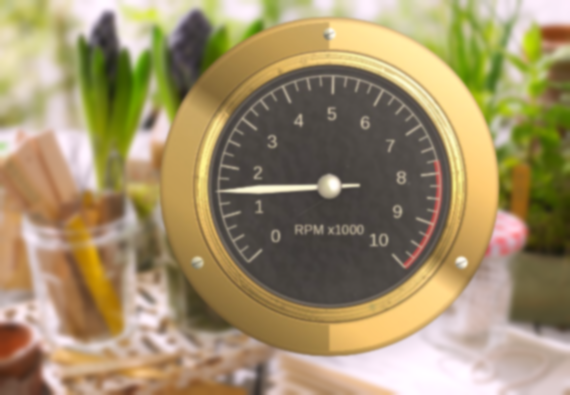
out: 1500 rpm
